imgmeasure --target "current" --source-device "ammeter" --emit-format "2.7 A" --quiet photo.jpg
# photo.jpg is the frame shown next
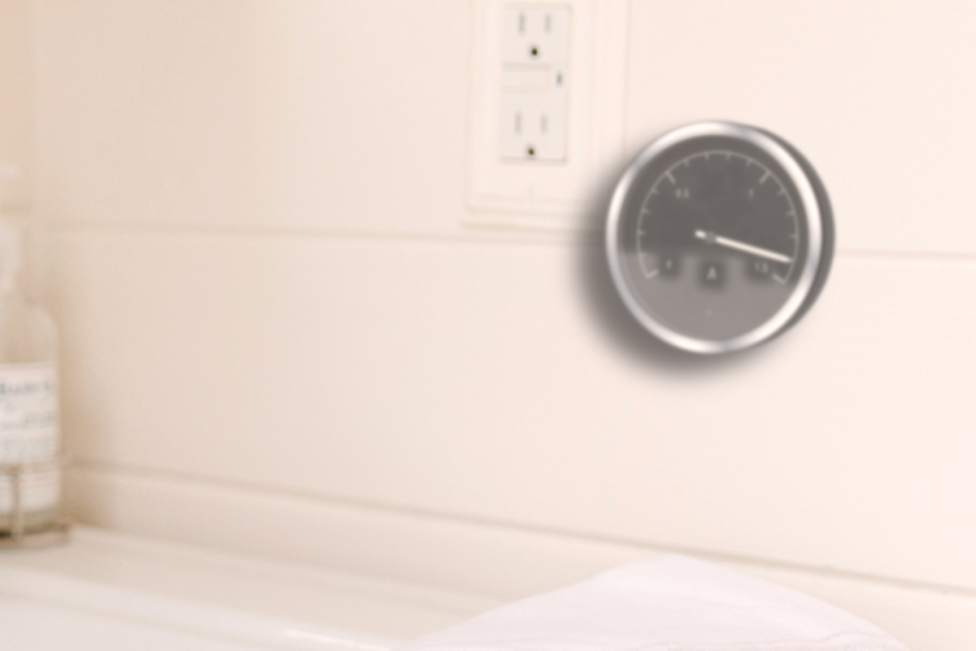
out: 1.4 A
